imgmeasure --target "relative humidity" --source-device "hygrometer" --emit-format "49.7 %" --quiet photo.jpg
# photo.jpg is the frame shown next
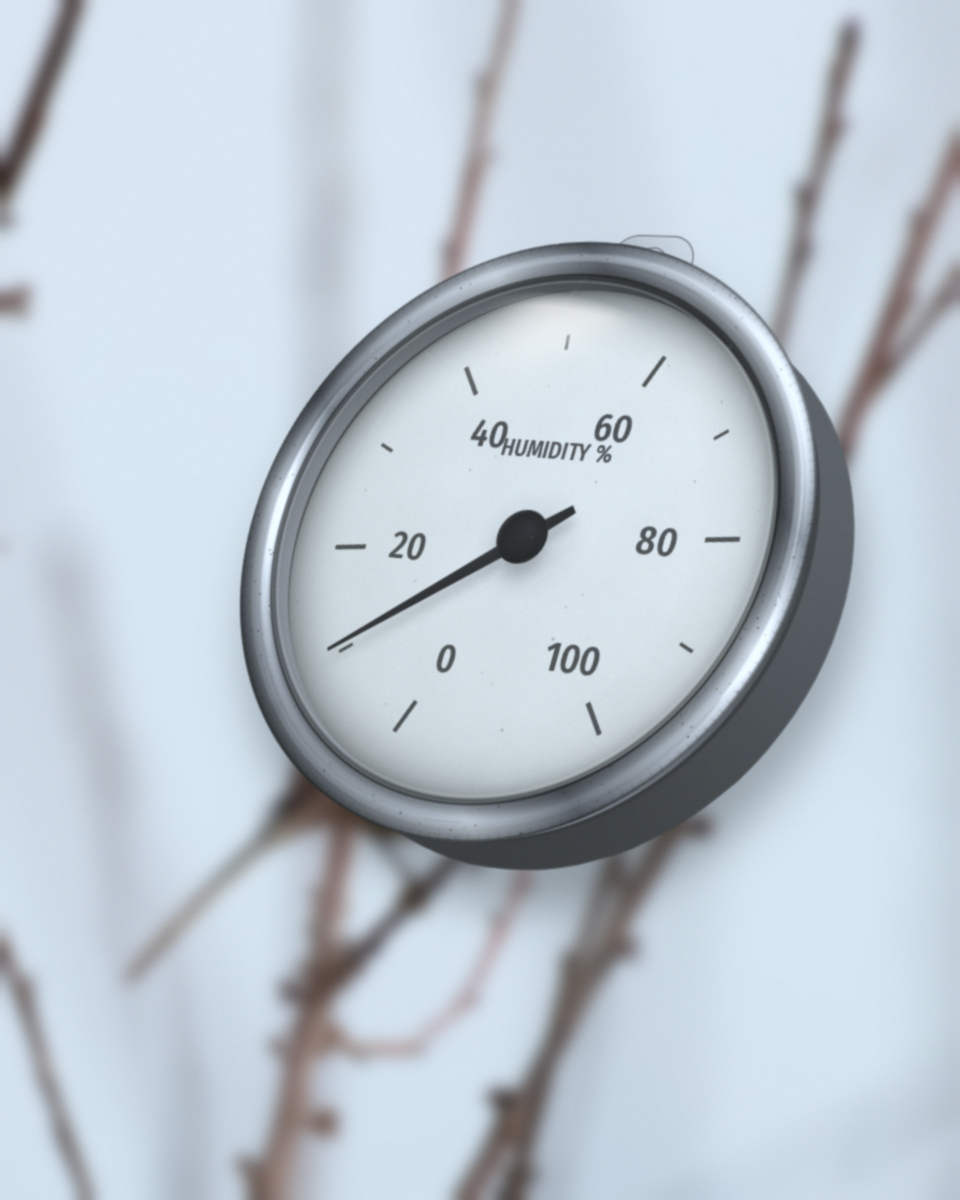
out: 10 %
